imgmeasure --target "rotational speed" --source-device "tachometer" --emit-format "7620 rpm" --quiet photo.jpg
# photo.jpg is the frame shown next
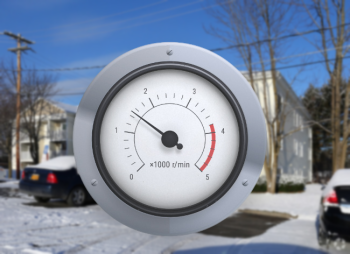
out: 1500 rpm
